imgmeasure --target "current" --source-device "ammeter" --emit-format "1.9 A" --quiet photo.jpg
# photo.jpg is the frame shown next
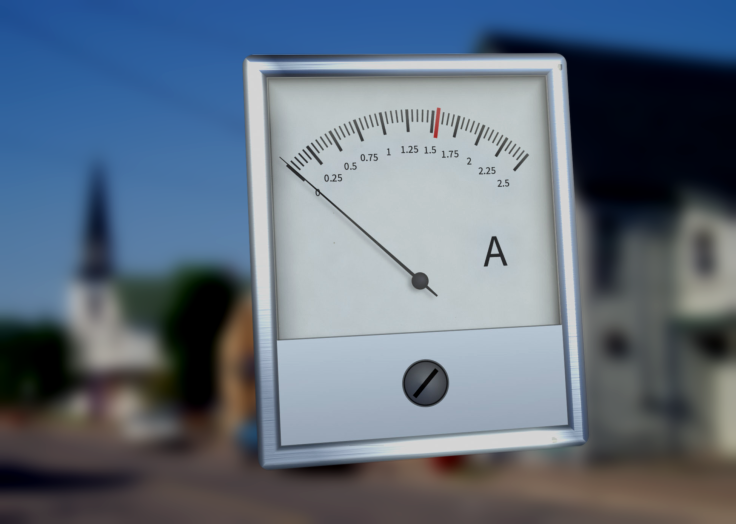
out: 0 A
